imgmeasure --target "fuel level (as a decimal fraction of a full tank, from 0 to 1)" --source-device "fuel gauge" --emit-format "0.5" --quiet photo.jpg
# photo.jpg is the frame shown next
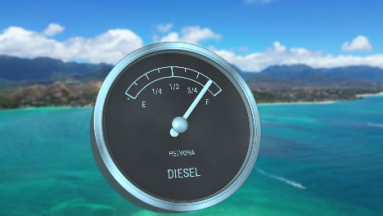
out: 0.875
